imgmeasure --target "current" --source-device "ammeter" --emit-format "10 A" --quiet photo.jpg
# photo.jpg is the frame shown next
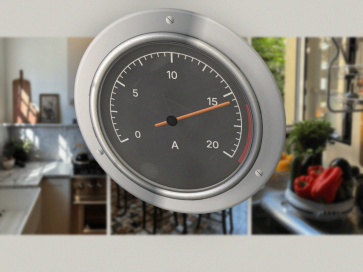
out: 15.5 A
